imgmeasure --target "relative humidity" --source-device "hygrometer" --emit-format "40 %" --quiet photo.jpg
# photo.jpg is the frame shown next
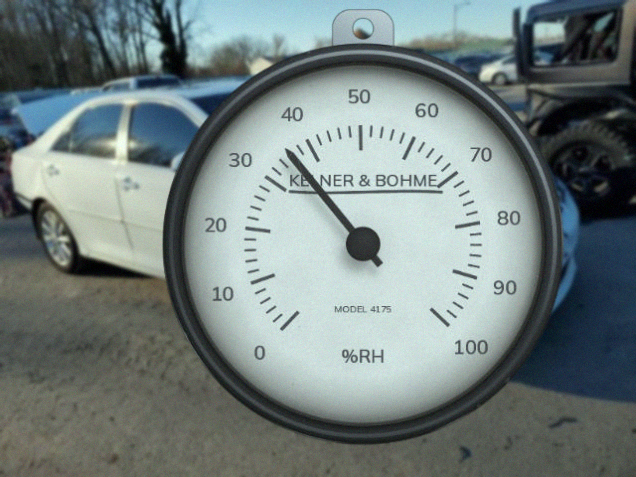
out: 36 %
